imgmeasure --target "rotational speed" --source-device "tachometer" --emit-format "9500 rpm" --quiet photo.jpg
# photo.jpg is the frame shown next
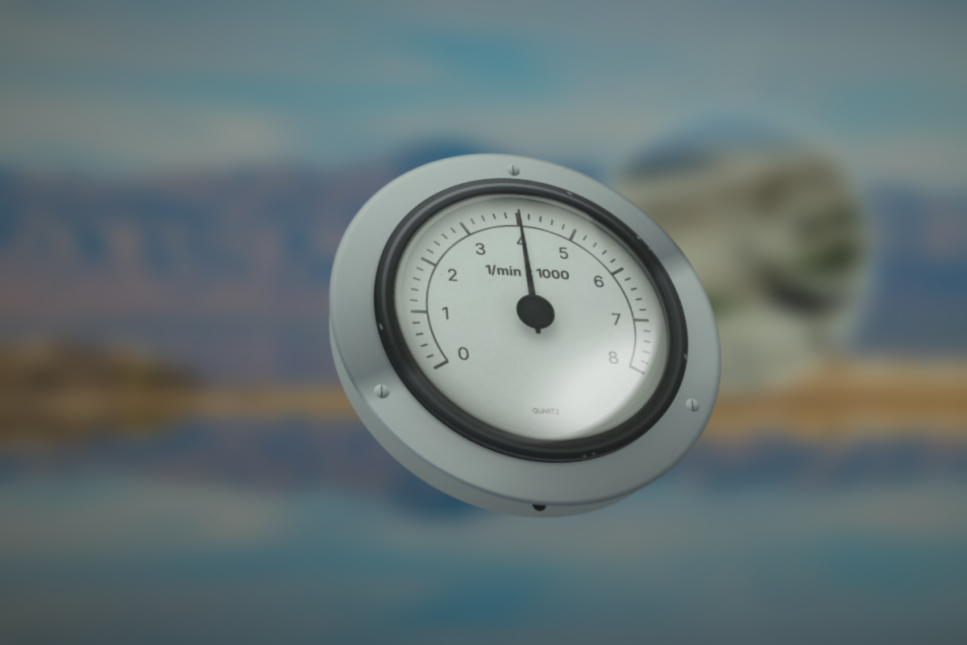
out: 4000 rpm
